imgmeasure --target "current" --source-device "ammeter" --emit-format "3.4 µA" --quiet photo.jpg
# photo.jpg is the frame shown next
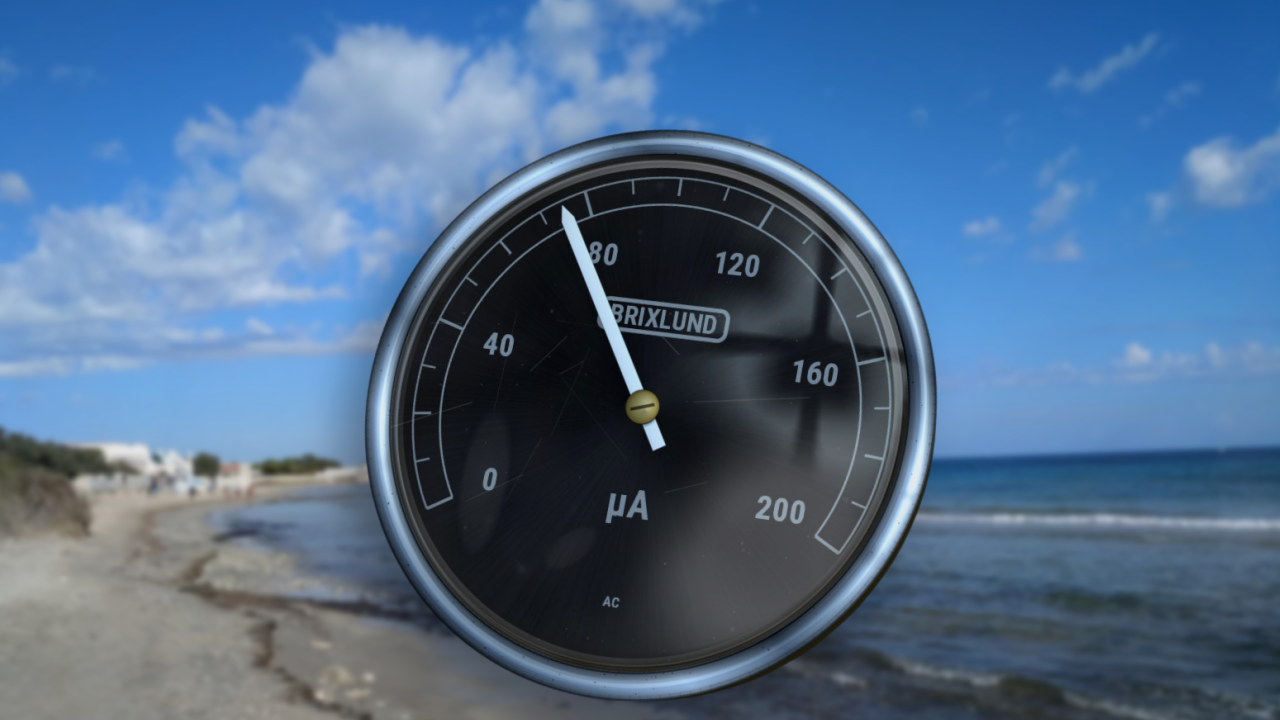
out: 75 µA
